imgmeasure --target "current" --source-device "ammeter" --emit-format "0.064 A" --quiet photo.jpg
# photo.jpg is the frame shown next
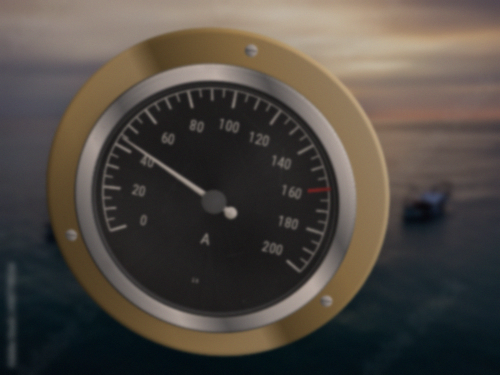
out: 45 A
